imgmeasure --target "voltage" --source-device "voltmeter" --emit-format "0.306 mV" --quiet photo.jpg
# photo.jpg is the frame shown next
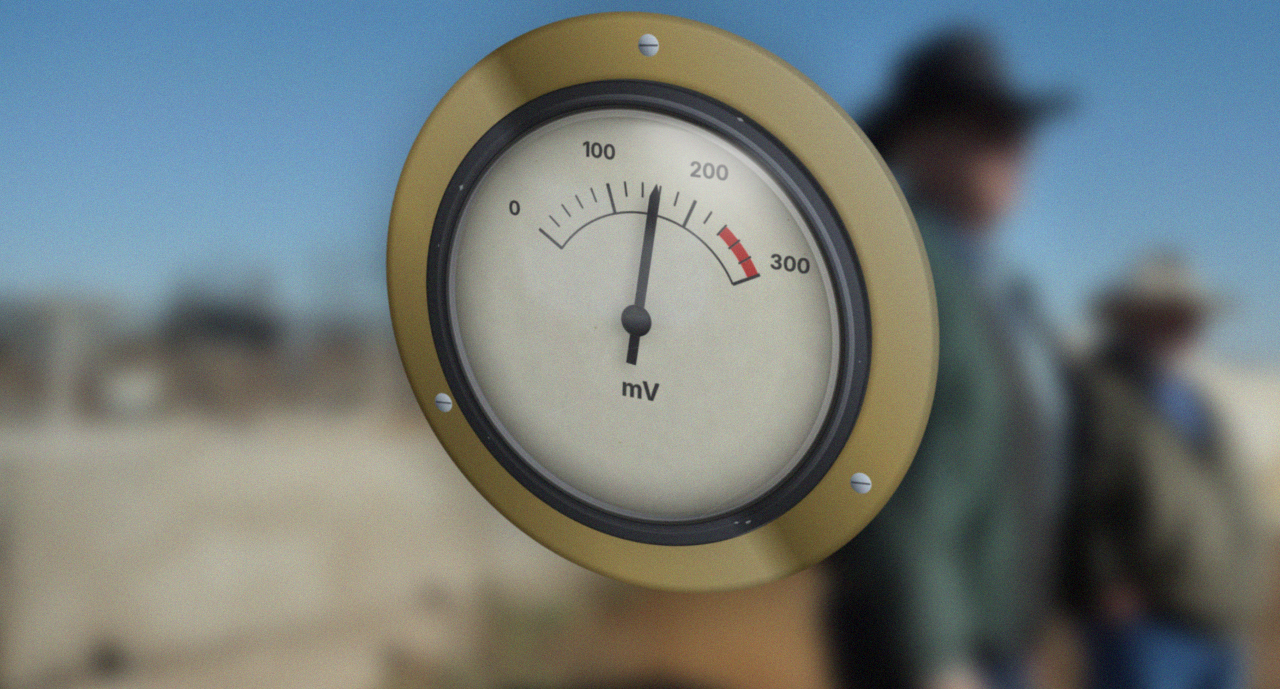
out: 160 mV
